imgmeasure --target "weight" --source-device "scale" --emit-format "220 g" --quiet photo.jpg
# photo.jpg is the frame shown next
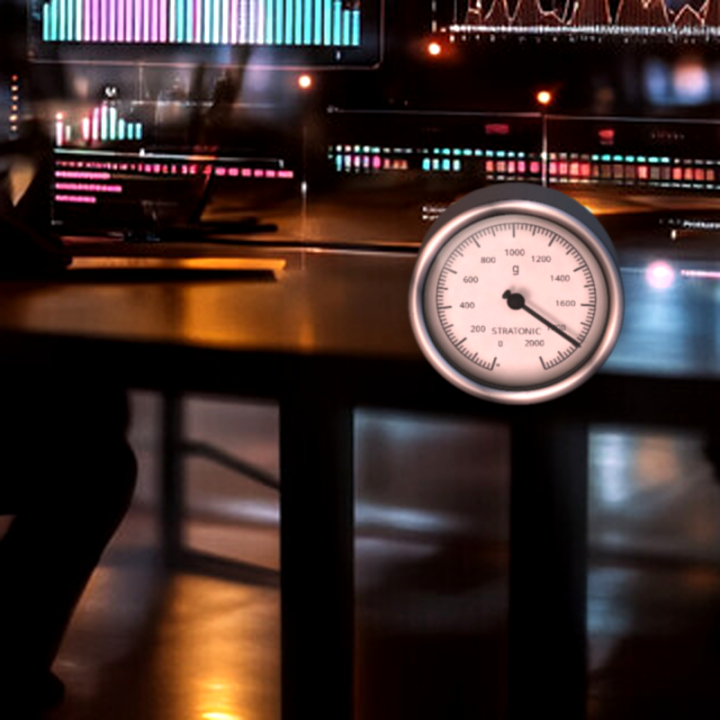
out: 1800 g
